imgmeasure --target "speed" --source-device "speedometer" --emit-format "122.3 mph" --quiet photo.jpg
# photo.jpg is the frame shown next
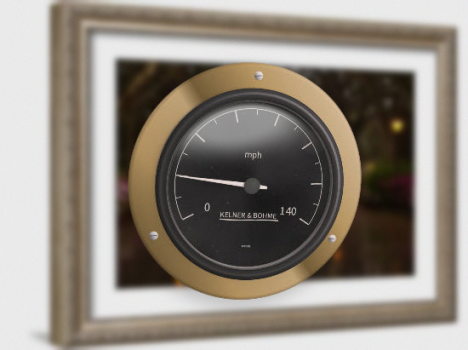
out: 20 mph
